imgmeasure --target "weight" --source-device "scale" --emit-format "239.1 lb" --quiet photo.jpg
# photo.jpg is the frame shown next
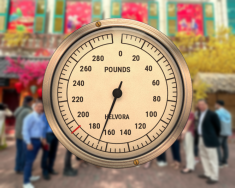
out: 168 lb
